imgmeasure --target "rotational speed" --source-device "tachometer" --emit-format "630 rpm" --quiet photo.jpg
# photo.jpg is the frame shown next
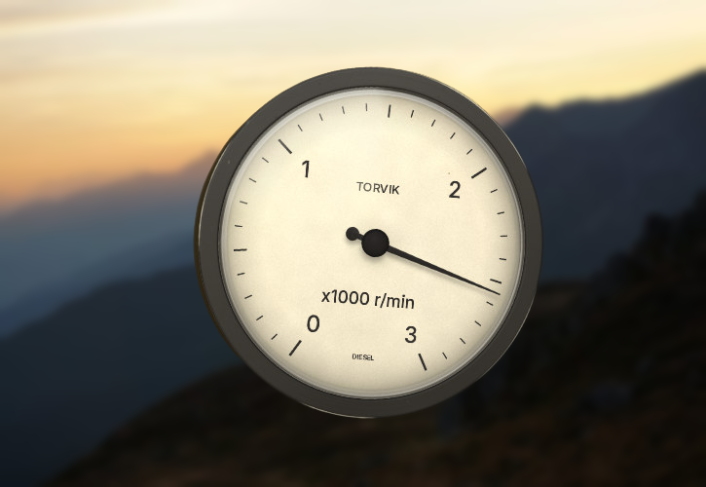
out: 2550 rpm
